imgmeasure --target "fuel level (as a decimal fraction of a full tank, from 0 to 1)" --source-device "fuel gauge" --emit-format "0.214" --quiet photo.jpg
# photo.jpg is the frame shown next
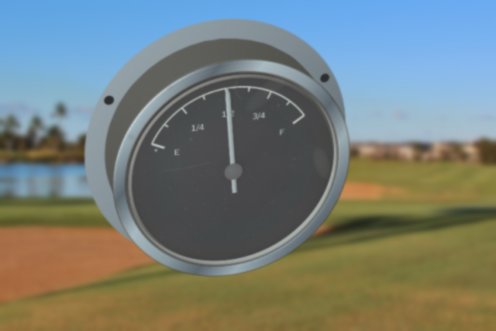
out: 0.5
